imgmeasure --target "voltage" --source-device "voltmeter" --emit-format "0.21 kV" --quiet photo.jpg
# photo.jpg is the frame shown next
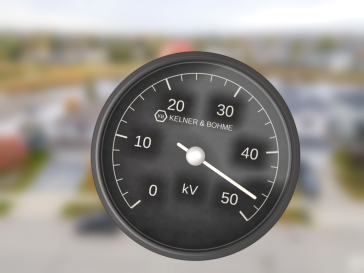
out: 47 kV
